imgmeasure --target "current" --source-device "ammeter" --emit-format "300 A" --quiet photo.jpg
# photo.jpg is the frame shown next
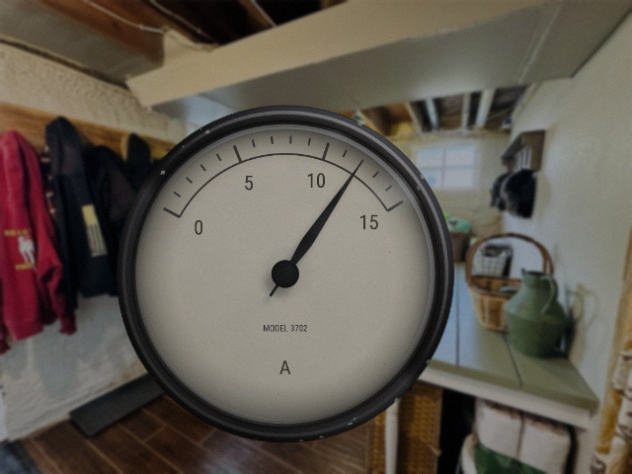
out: 12 A
